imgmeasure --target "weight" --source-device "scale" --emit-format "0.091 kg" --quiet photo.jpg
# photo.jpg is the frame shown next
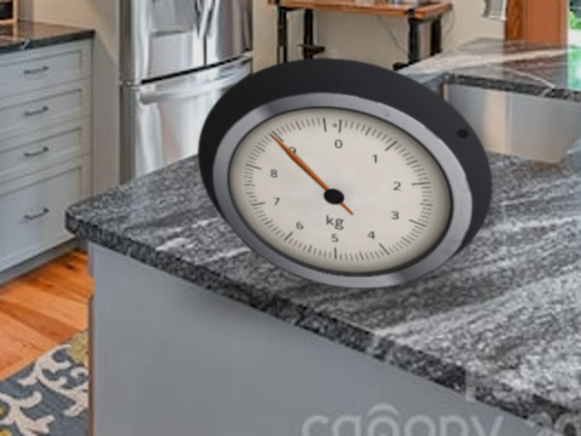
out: 9 kg
